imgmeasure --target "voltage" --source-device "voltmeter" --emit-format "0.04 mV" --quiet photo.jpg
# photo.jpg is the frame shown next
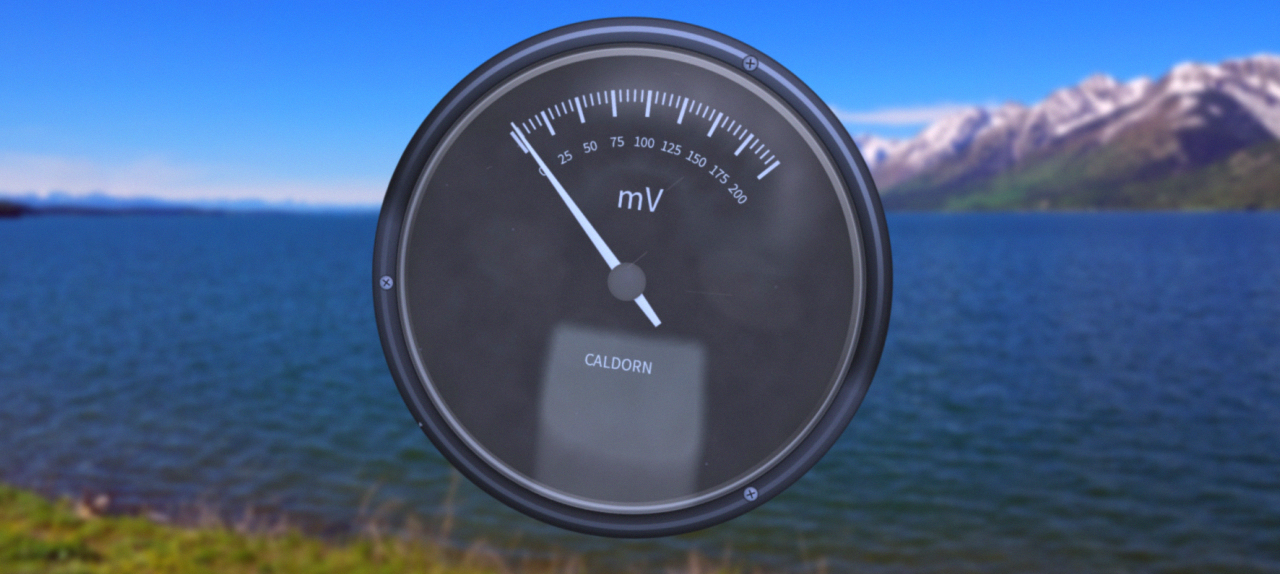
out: 5 mV
